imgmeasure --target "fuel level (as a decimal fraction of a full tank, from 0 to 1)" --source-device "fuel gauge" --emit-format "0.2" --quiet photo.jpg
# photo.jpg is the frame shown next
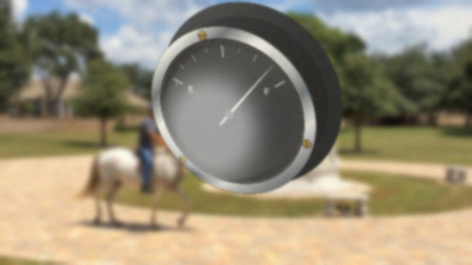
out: 0.875
